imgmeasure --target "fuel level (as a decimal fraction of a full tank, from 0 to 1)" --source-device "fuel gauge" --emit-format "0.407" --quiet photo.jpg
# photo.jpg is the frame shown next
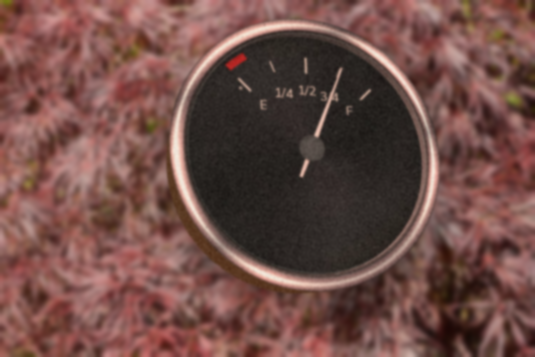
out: 0.75
